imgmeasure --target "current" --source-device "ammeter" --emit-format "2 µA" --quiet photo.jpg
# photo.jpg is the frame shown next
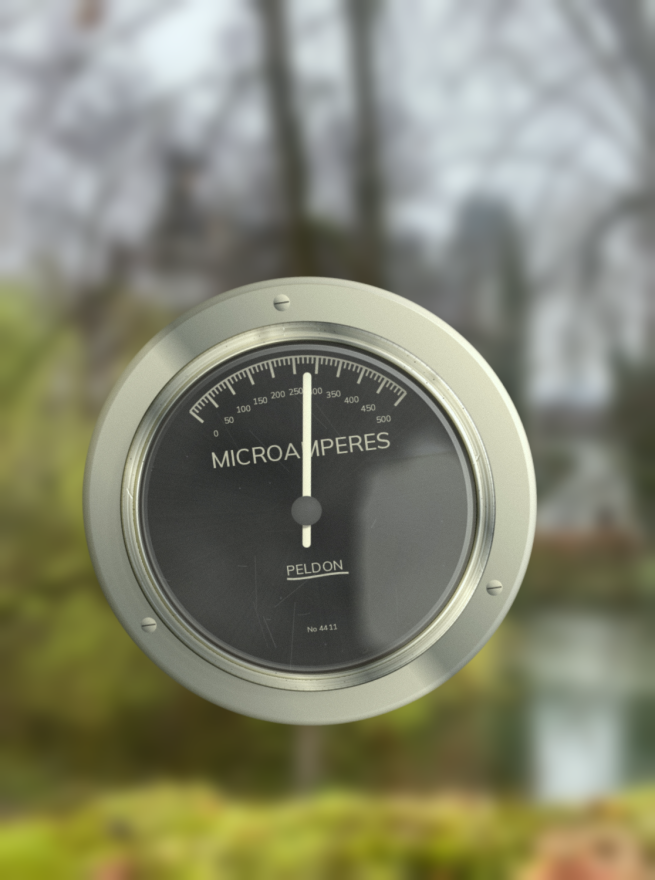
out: 280 µA
